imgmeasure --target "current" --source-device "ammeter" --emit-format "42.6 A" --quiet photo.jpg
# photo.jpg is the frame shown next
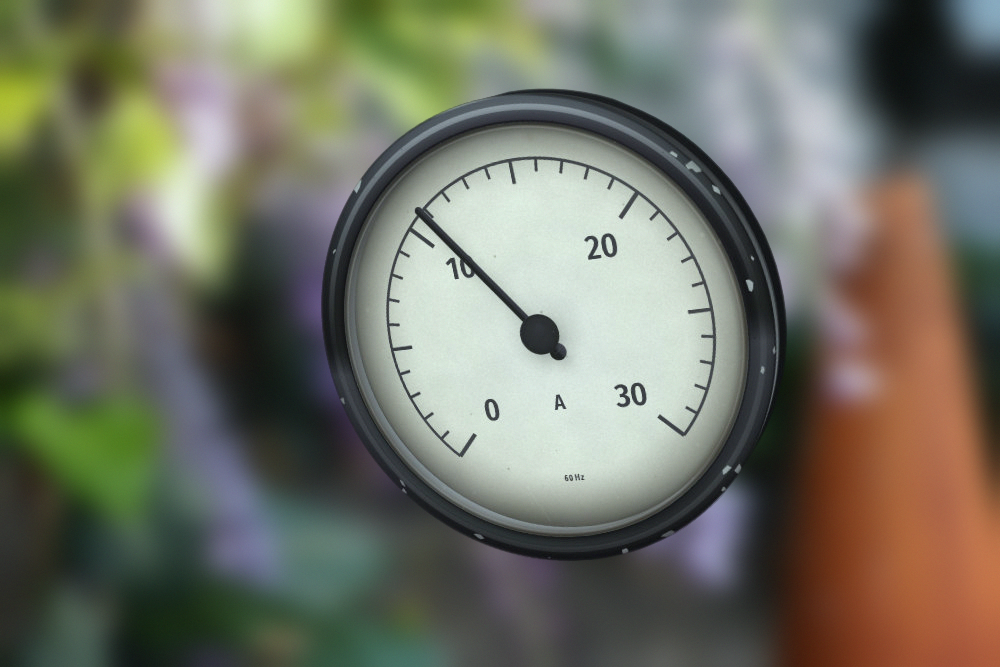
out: 11 A
